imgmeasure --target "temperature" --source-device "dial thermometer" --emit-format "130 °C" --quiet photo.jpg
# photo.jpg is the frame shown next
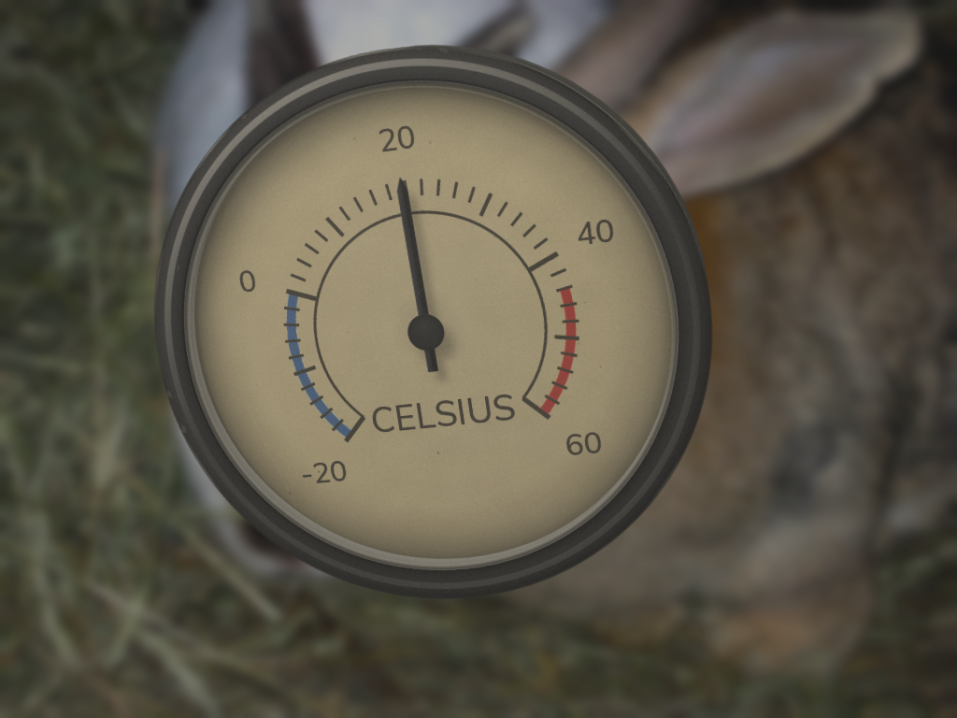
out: 20 °C
